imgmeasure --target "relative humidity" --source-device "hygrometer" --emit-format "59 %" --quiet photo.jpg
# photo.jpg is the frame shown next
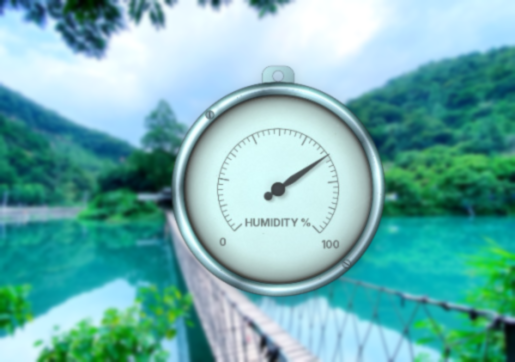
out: 70 %
